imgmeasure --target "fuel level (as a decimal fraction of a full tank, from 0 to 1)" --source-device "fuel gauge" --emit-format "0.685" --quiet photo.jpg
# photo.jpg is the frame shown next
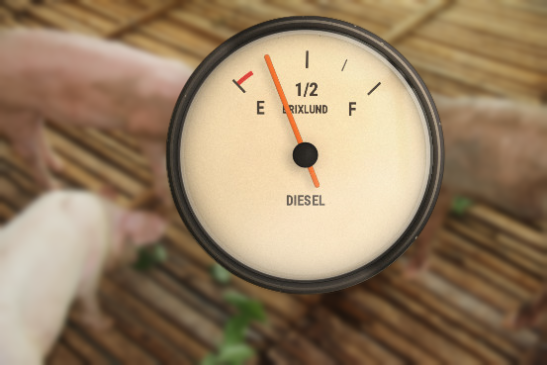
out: 0.25
